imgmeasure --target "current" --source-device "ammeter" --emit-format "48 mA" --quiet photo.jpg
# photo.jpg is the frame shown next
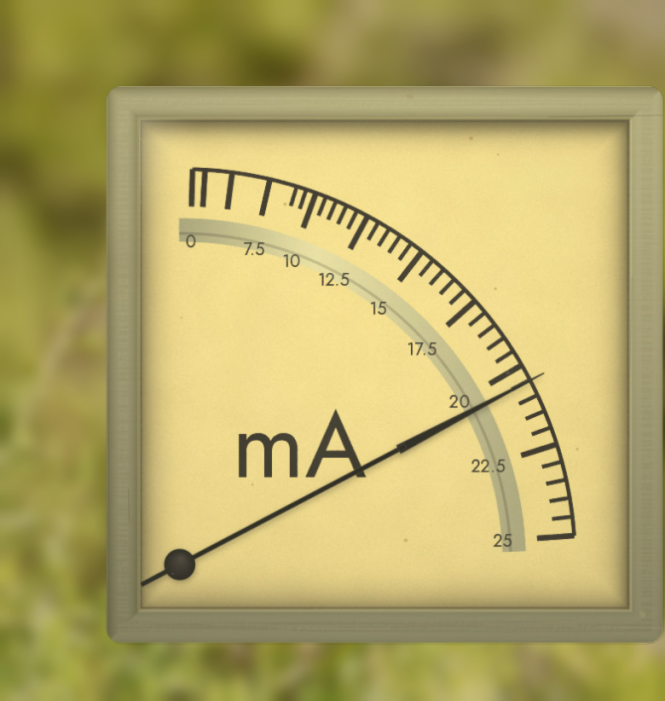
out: 20.5 mA
